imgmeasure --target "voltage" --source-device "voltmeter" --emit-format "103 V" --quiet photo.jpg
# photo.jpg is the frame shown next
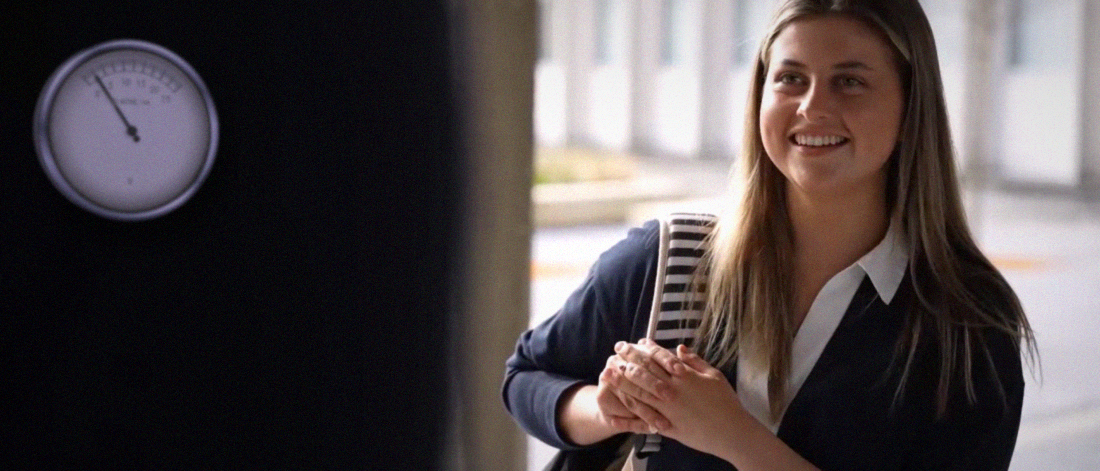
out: 2.5 V
